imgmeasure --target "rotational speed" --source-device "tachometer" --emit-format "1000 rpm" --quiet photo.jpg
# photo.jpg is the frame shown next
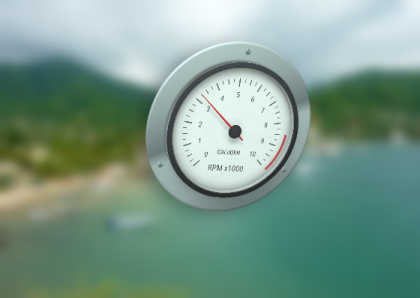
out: 3250 rpm
